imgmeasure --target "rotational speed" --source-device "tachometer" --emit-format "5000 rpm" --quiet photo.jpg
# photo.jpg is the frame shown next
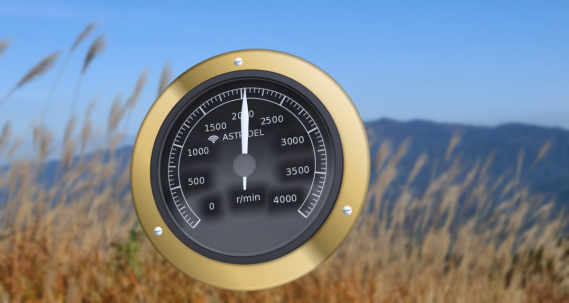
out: 2050 rpm
